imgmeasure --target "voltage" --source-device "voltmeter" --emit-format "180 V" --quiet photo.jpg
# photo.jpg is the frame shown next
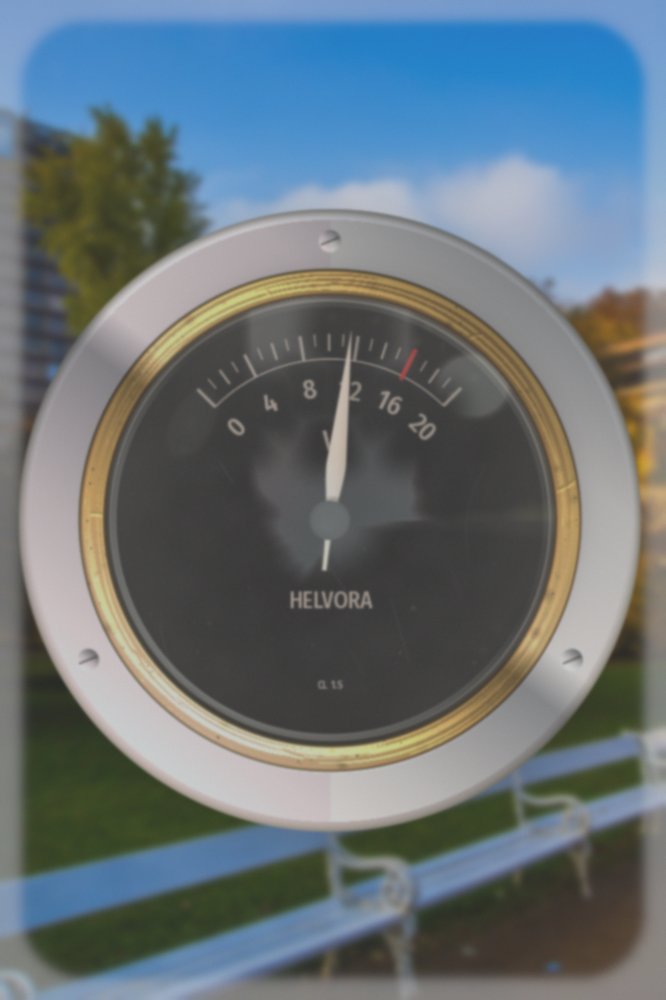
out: 11.5 V
